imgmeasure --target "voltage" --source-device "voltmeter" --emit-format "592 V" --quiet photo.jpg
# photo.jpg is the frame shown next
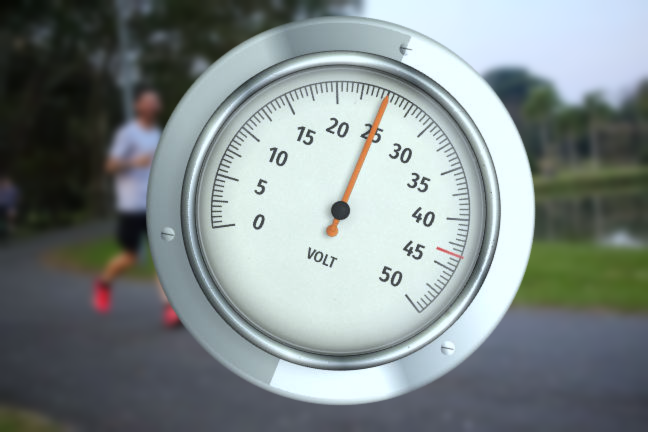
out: 25 V
